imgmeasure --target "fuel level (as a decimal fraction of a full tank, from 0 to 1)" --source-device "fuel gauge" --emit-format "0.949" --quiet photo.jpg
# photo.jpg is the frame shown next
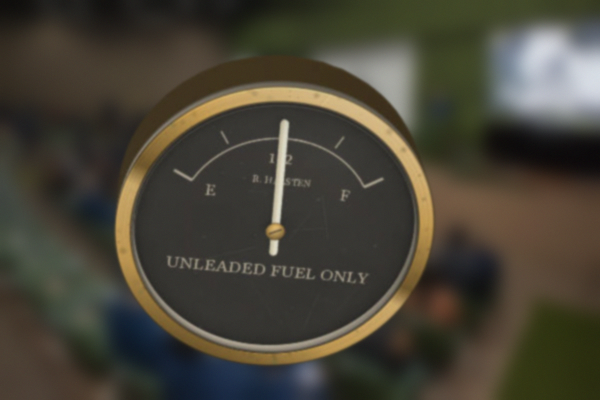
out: 0.5
